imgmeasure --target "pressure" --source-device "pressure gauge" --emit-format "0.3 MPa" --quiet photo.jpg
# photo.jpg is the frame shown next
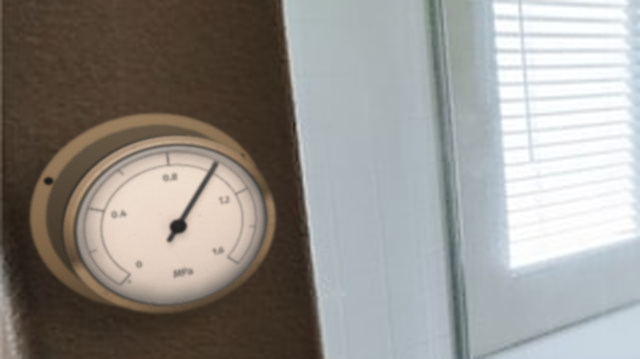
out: 1 MPa
